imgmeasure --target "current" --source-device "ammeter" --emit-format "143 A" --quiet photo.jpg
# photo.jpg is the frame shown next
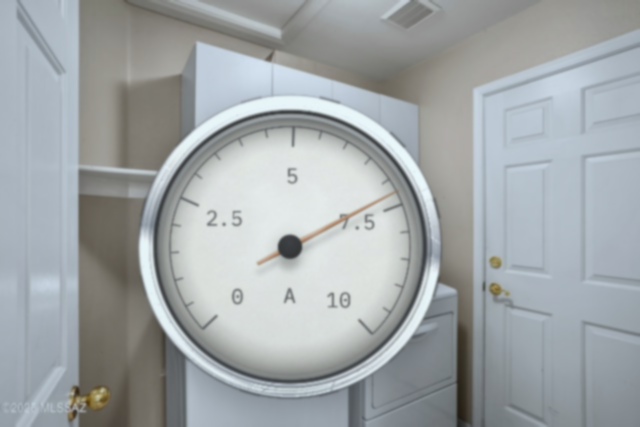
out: 7.25 A
